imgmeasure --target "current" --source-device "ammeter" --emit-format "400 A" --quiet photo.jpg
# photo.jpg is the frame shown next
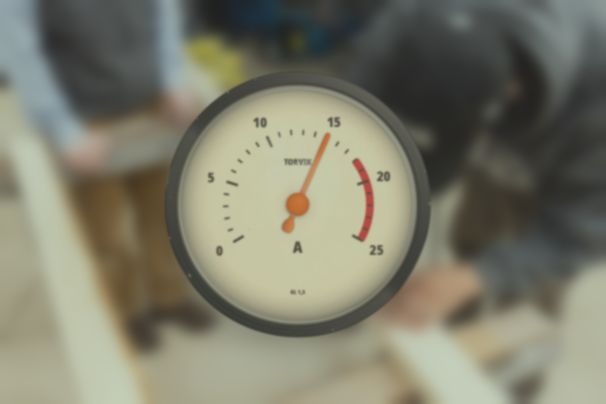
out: 15 A
